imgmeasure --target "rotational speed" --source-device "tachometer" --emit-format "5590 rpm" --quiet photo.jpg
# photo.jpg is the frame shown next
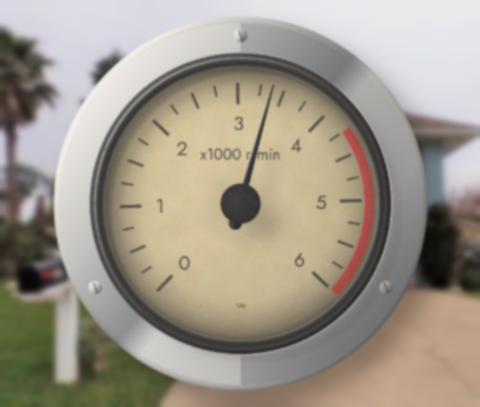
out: 3375 rpm
